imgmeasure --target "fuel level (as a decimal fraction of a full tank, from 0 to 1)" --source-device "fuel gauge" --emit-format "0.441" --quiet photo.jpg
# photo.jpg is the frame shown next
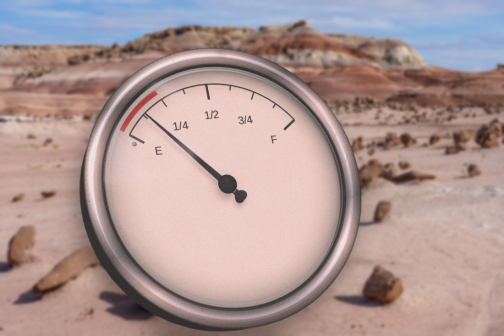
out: 0.125
